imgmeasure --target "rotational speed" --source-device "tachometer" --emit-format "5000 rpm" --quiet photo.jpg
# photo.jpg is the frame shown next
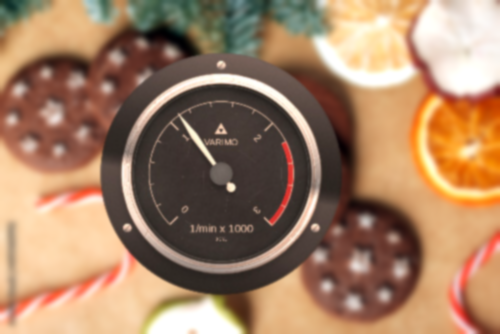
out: 1100 rpm
